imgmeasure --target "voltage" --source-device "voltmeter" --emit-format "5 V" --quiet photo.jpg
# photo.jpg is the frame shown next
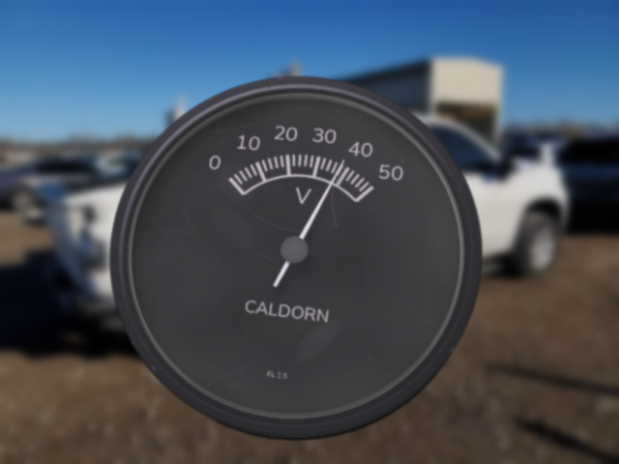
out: 38 V
